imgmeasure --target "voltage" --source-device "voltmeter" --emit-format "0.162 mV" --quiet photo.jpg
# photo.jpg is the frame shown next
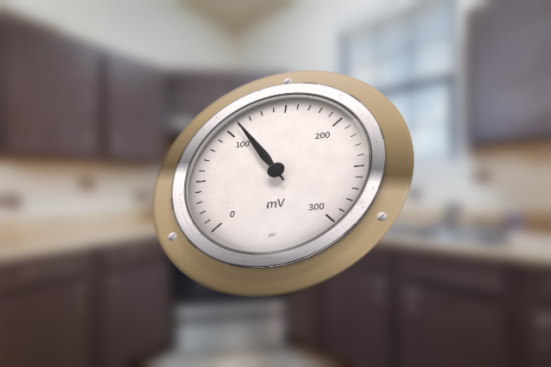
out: 110 mV
